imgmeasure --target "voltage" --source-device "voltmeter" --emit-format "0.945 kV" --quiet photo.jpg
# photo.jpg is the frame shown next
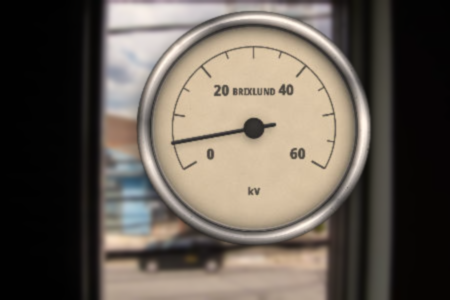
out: 5 kV
